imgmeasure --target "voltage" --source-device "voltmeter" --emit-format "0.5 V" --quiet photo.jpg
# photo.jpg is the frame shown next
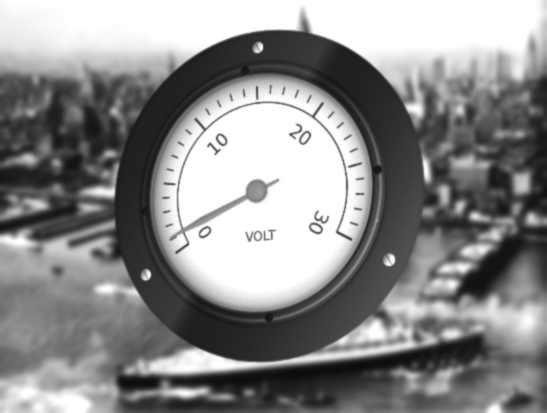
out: 1 V
